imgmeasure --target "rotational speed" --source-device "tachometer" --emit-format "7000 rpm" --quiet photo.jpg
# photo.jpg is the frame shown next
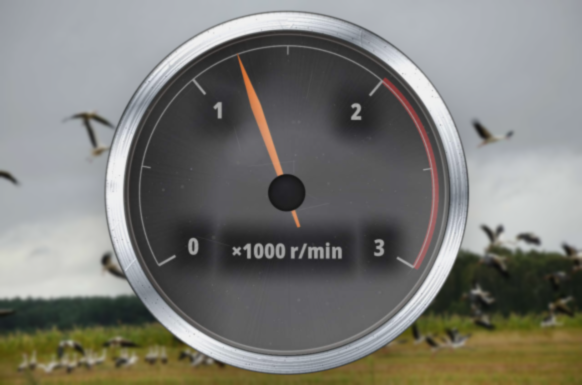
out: 1250 rpm
